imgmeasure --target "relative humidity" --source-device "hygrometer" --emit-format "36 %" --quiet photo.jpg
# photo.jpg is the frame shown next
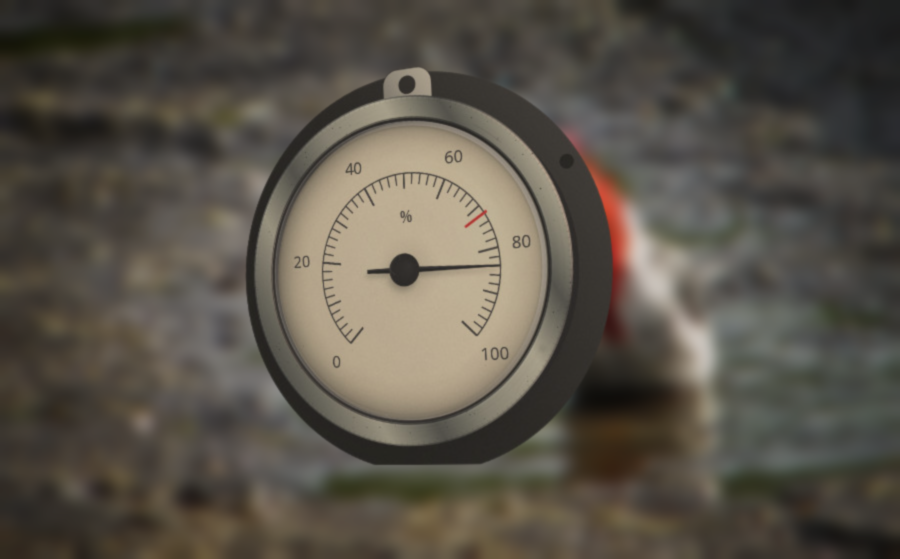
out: 84 %
